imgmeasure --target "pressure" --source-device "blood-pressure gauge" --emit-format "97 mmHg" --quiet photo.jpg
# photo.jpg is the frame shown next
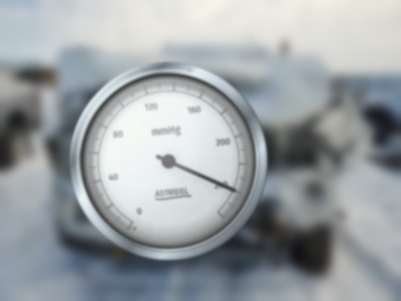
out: 240 mmHg
